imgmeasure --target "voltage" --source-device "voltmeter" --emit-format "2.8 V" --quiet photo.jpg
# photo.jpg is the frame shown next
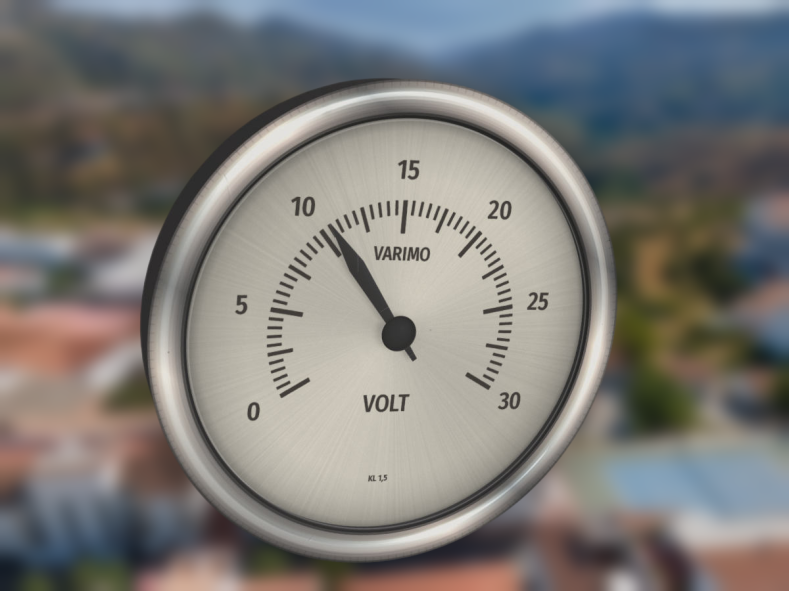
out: 10.5 V
